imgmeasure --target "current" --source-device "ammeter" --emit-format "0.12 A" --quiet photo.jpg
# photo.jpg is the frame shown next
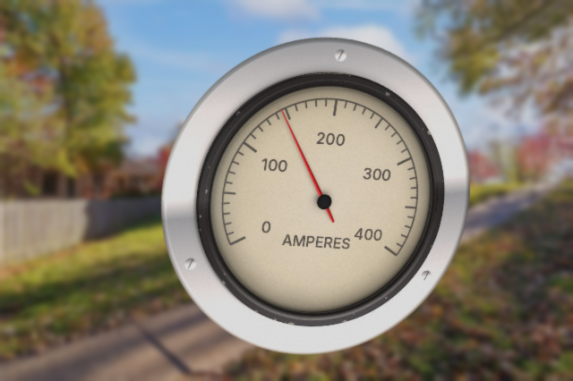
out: 145 A
